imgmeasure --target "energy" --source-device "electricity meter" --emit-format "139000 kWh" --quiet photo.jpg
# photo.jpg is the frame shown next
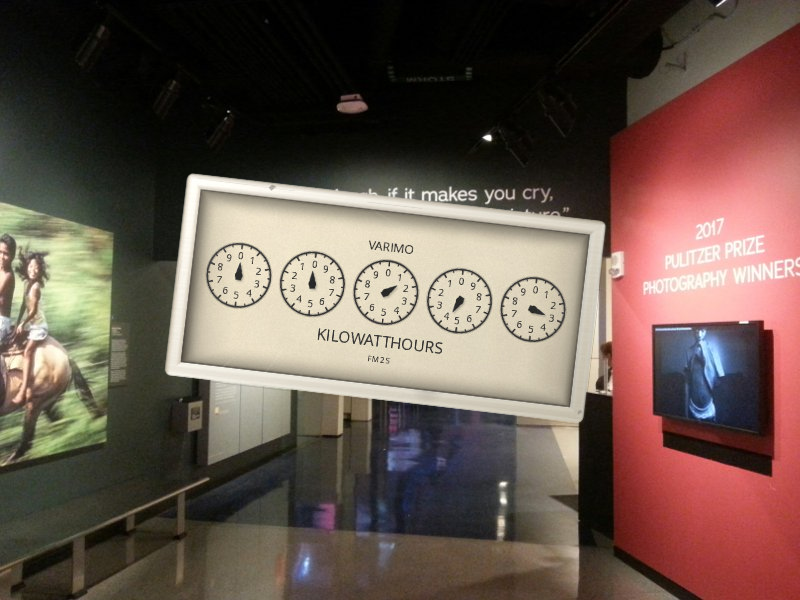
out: 143 kWh
